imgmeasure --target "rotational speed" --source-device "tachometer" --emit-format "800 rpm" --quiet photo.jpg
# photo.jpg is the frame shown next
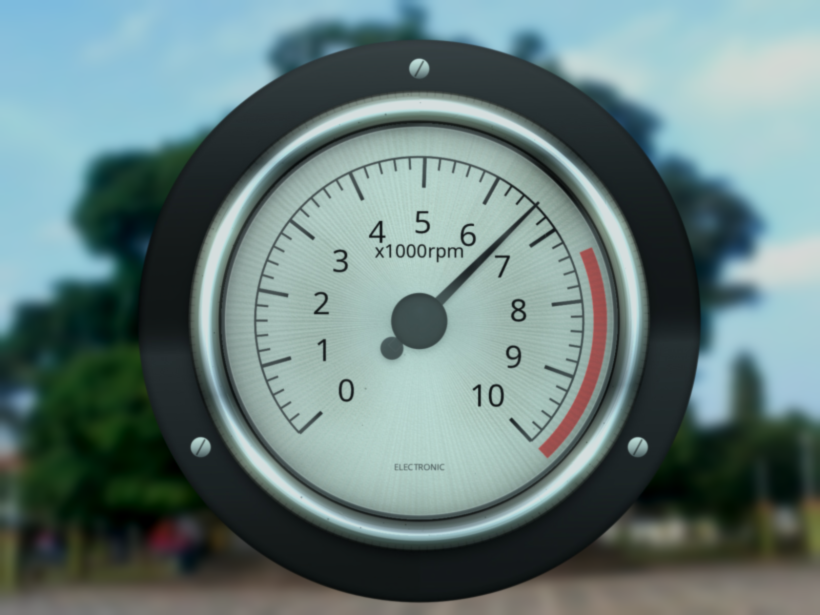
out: 6600 rpm
